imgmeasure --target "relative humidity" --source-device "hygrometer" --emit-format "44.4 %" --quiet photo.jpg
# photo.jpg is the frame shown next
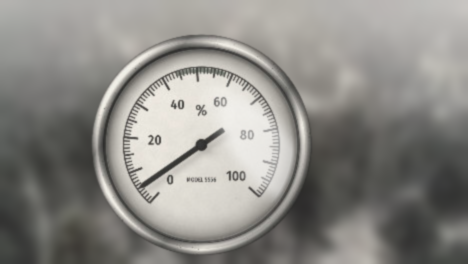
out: 5 %
